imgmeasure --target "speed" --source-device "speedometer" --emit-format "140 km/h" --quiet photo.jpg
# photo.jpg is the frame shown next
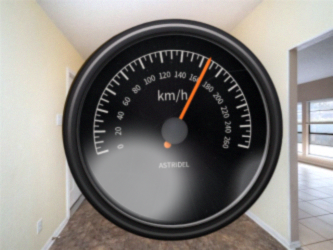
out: 165 km/h
